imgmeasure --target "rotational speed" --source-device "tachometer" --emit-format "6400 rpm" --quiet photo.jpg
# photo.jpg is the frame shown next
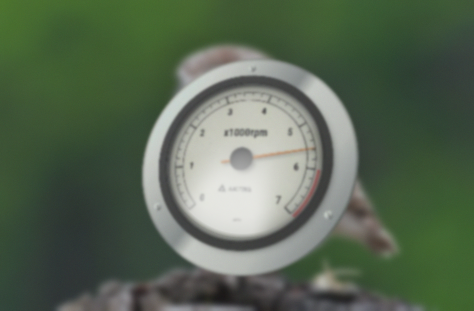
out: 5600 rpm
